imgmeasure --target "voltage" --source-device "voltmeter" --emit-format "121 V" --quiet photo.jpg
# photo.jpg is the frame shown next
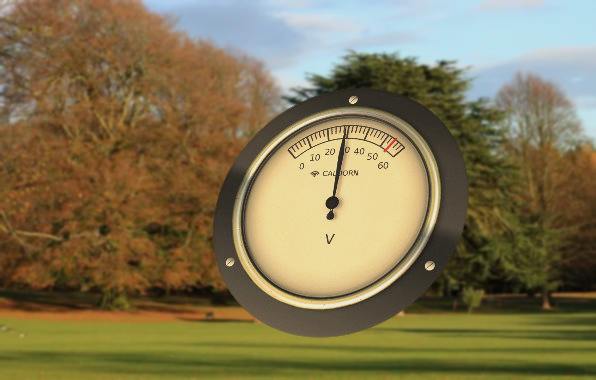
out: 30 V
